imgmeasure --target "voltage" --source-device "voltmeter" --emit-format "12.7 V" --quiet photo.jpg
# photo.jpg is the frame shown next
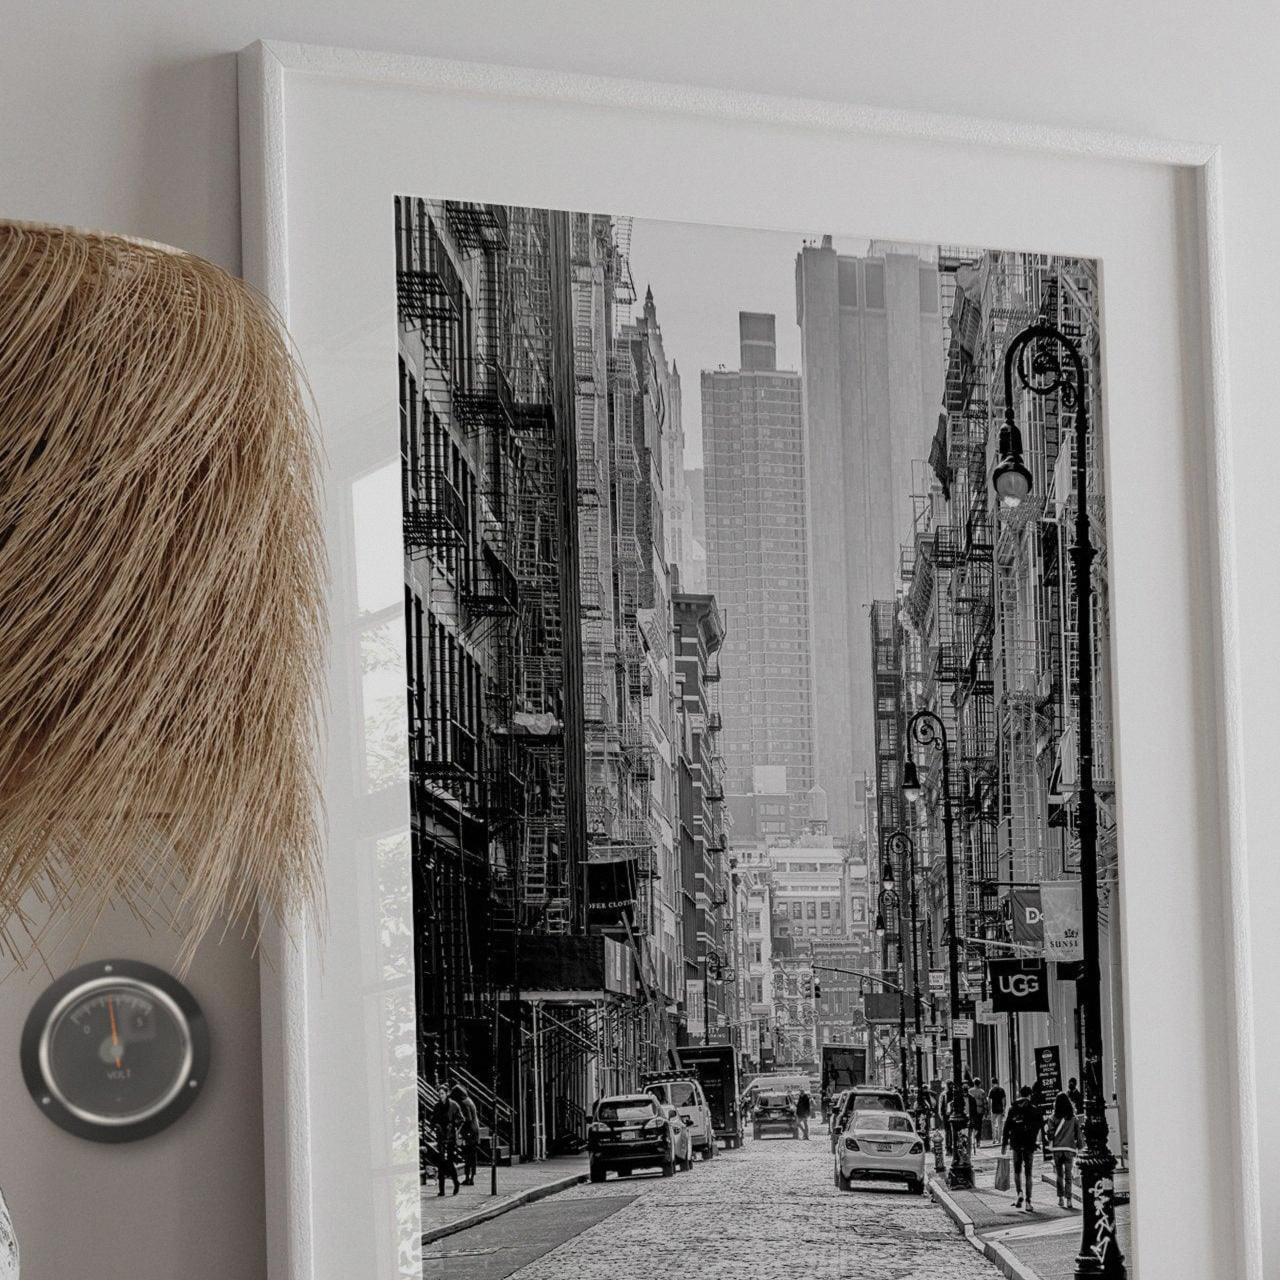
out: 2.5 V
